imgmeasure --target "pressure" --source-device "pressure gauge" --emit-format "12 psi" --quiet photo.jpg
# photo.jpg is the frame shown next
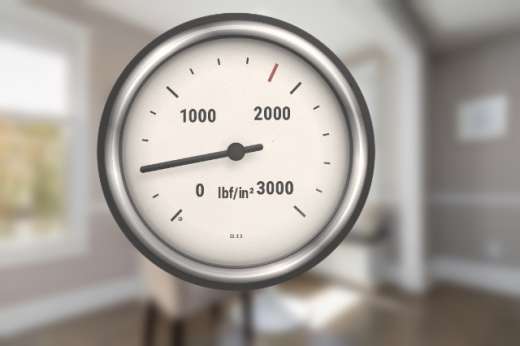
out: 400 psi
